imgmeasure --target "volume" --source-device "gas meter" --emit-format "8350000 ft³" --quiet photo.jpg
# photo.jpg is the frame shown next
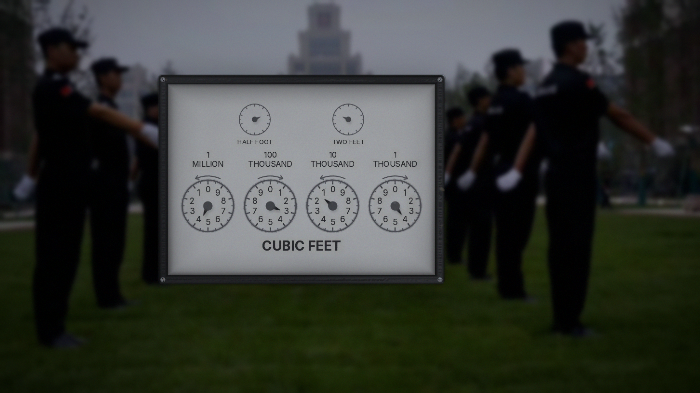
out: 431400 ft³
